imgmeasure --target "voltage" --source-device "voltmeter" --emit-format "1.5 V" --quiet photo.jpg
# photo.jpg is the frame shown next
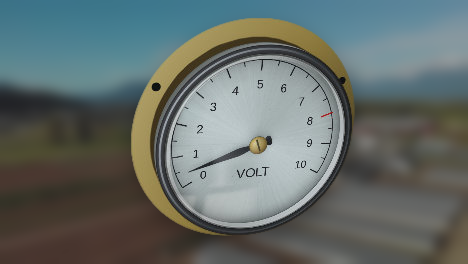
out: 0.5 V
